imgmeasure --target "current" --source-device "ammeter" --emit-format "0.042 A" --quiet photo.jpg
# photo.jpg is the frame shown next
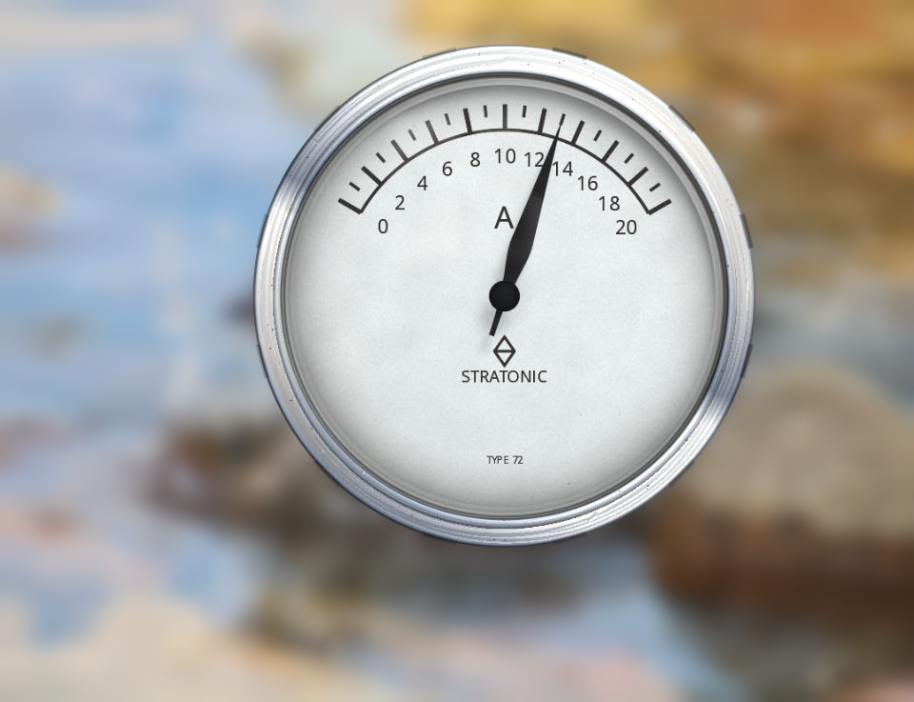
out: 13 A
